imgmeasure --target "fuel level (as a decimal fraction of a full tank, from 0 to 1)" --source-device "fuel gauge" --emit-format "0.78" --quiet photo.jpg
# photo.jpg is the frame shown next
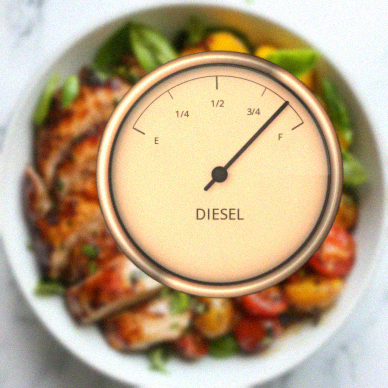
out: 0.875
